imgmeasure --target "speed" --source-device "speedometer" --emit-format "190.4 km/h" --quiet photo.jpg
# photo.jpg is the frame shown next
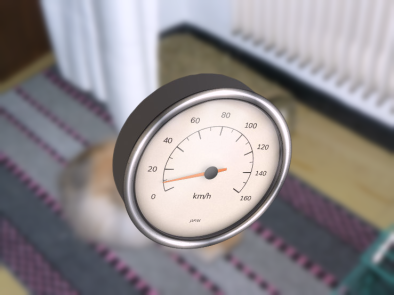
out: 10 km/h
